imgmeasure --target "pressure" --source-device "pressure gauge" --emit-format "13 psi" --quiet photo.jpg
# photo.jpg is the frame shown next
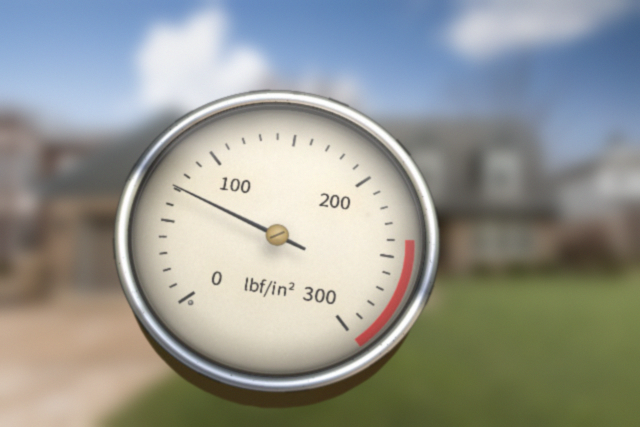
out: 70 psi
